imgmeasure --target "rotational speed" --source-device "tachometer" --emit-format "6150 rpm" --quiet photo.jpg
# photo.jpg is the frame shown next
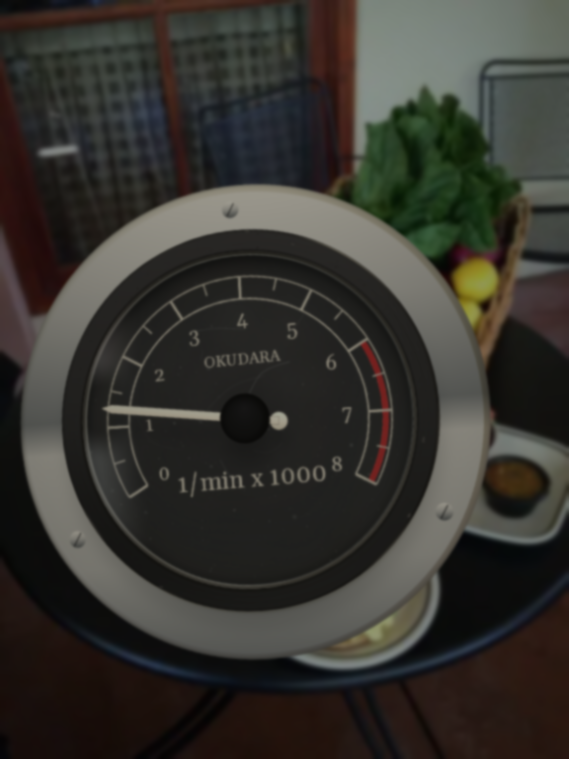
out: 1250 rpm
